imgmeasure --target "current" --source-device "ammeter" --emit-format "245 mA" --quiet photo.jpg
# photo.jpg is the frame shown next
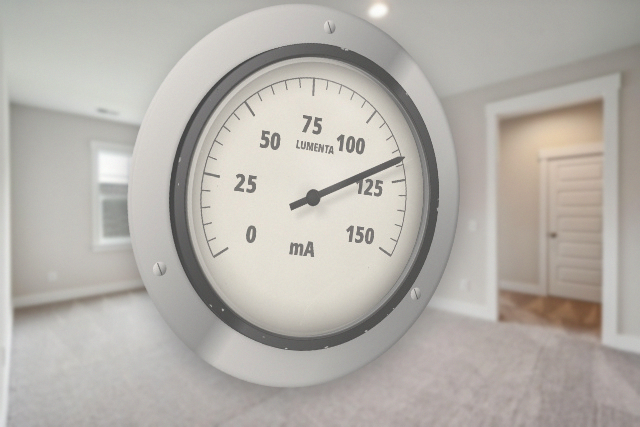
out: 117.5 mA
